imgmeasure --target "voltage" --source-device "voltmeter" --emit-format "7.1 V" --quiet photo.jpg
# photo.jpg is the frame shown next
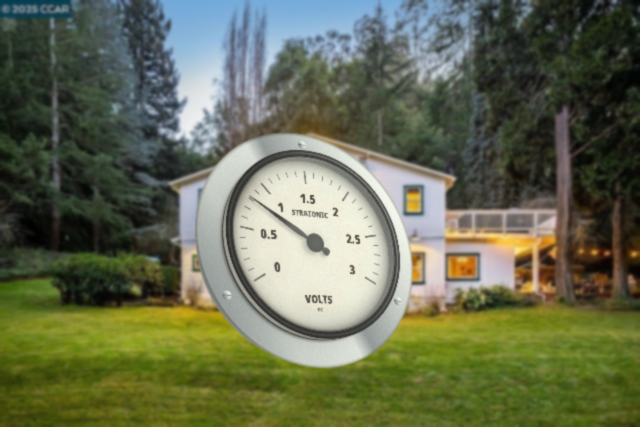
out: 0.8 V
